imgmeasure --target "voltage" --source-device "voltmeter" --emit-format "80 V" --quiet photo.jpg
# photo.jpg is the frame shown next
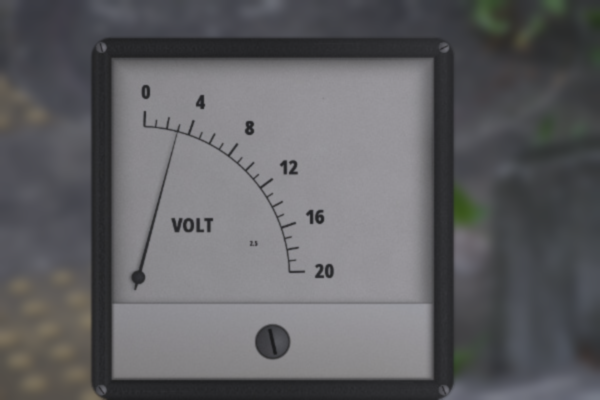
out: 3 V
